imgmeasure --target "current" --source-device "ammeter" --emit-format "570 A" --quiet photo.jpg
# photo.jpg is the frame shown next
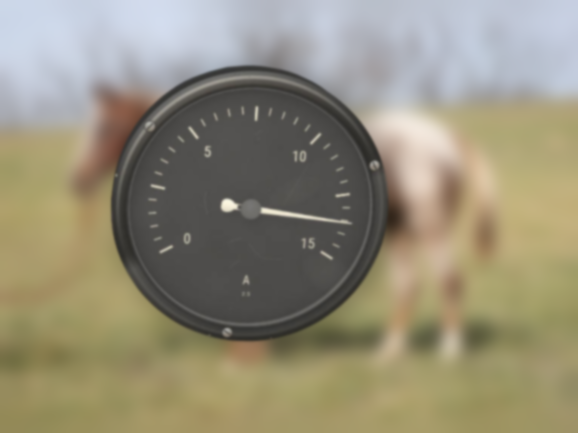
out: 13.5 A
